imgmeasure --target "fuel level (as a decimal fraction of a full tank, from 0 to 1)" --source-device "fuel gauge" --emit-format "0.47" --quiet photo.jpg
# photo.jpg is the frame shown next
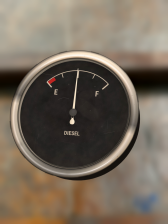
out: 0.5
